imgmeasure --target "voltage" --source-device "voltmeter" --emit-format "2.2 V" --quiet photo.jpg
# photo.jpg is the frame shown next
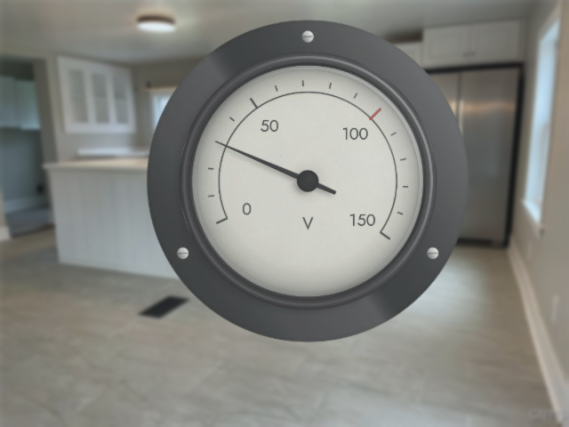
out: 30 V
